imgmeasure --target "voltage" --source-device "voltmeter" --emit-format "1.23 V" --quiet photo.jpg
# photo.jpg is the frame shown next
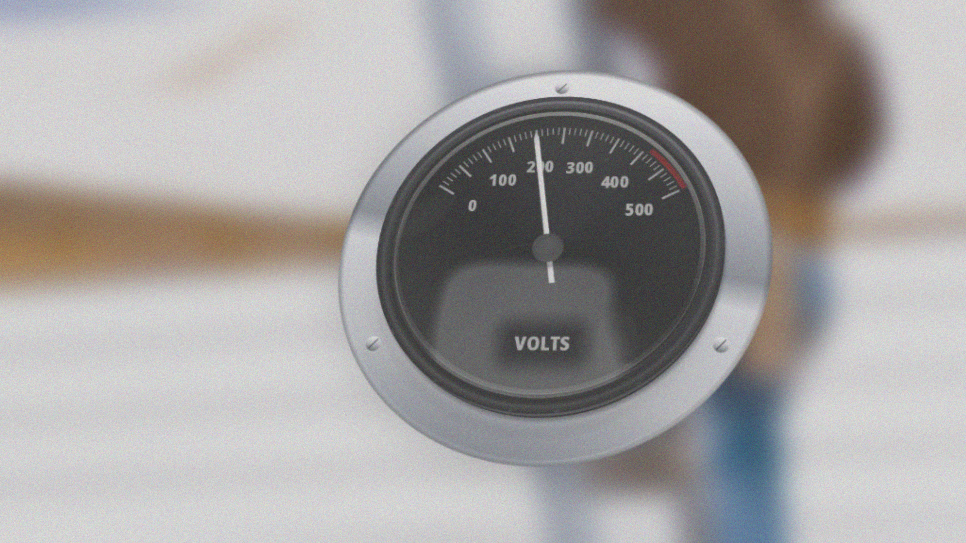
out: 200 V
